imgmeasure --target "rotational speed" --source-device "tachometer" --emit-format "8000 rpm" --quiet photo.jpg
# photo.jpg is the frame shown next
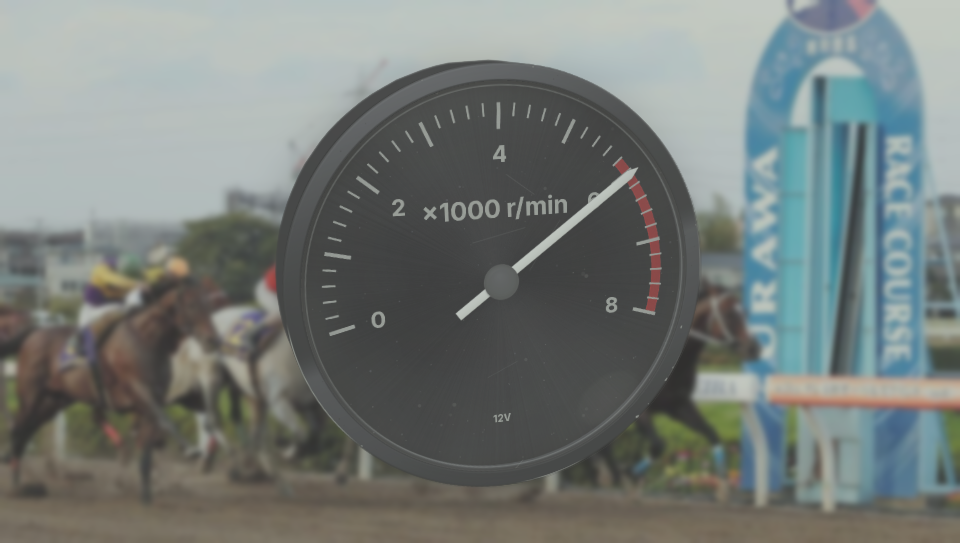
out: 6000 rpm
